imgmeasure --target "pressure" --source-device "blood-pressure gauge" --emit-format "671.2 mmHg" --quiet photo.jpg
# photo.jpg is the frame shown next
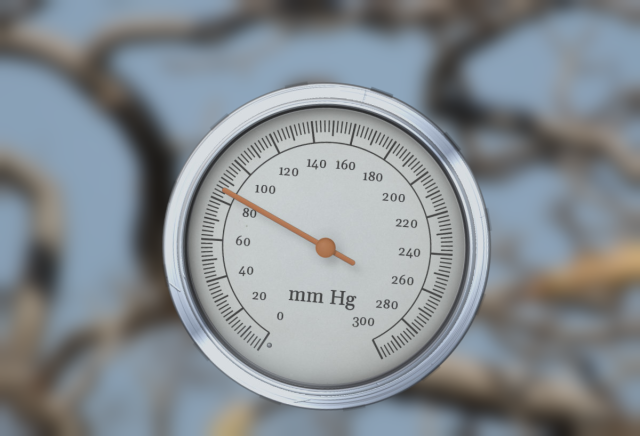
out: 86 mmHg
